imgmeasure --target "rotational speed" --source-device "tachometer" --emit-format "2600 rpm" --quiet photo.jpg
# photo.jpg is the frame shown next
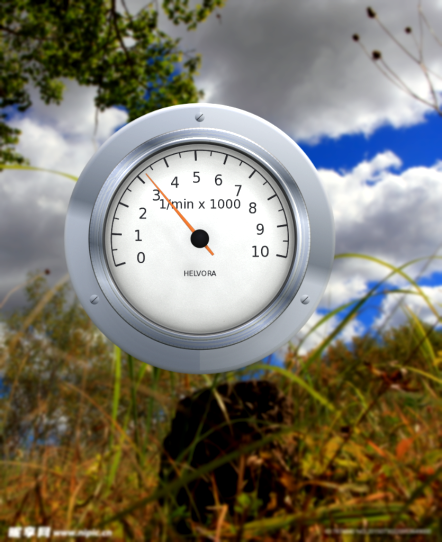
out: 3250 rpm
